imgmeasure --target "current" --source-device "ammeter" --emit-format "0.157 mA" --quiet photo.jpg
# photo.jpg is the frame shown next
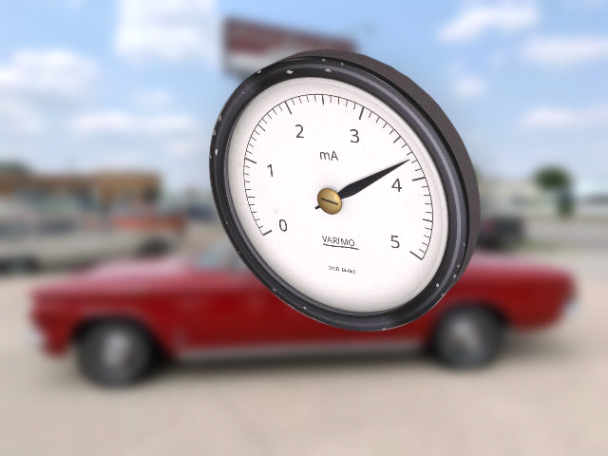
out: 3.75 mA
